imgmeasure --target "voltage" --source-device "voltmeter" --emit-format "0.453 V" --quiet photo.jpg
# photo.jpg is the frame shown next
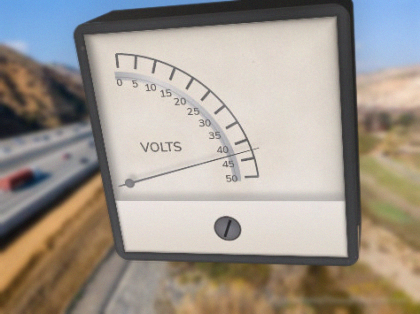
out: 42.5 V
